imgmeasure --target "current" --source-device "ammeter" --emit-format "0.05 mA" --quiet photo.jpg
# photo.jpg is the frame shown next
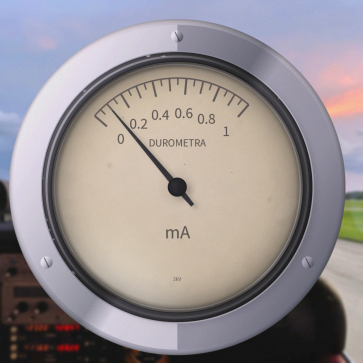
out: 0.1 mA
